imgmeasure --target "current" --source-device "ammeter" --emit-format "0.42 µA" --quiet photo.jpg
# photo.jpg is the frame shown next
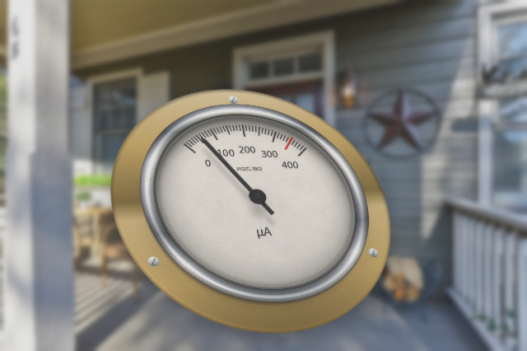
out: 50 µA
